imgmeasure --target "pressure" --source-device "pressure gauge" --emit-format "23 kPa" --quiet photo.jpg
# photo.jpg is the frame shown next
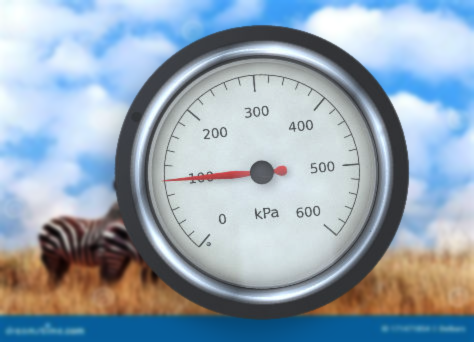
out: 100 kPa
